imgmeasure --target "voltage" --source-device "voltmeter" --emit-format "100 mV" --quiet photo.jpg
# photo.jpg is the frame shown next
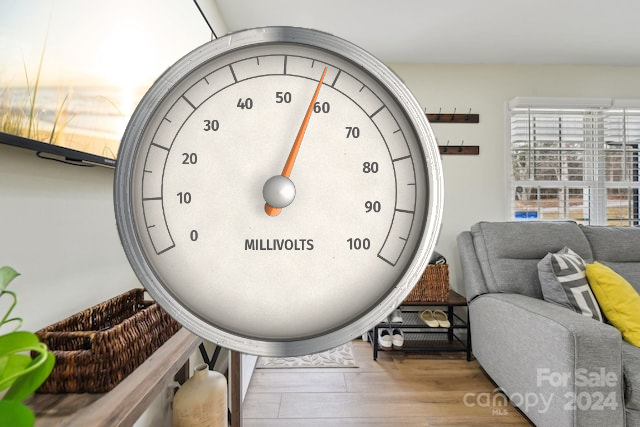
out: 57.5 mV
